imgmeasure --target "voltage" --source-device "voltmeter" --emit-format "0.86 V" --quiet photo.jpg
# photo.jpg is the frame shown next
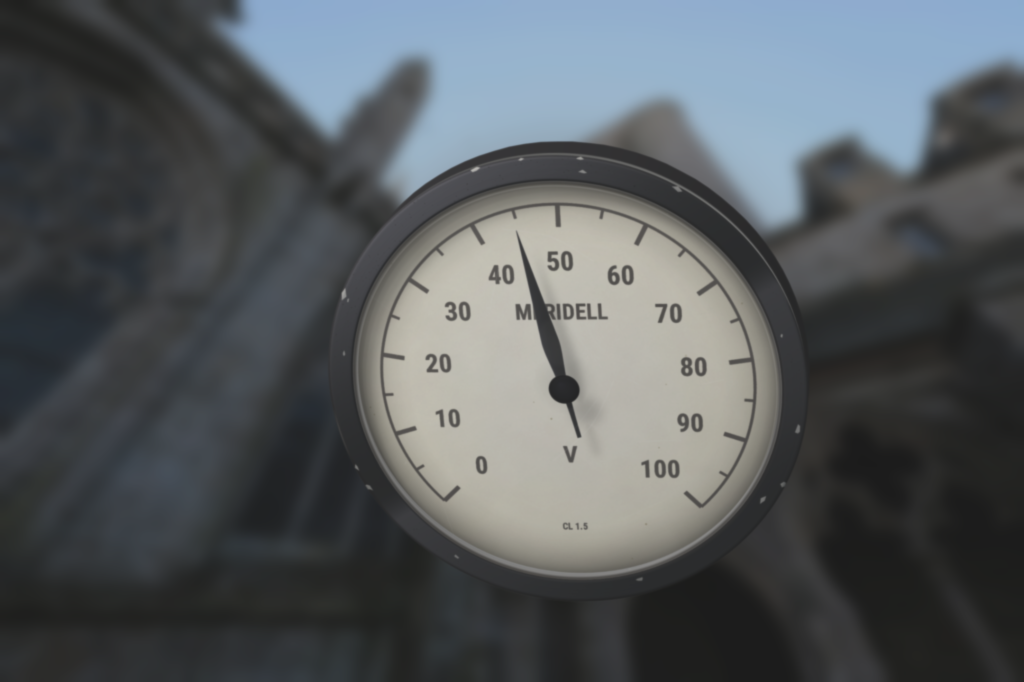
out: 45 V
